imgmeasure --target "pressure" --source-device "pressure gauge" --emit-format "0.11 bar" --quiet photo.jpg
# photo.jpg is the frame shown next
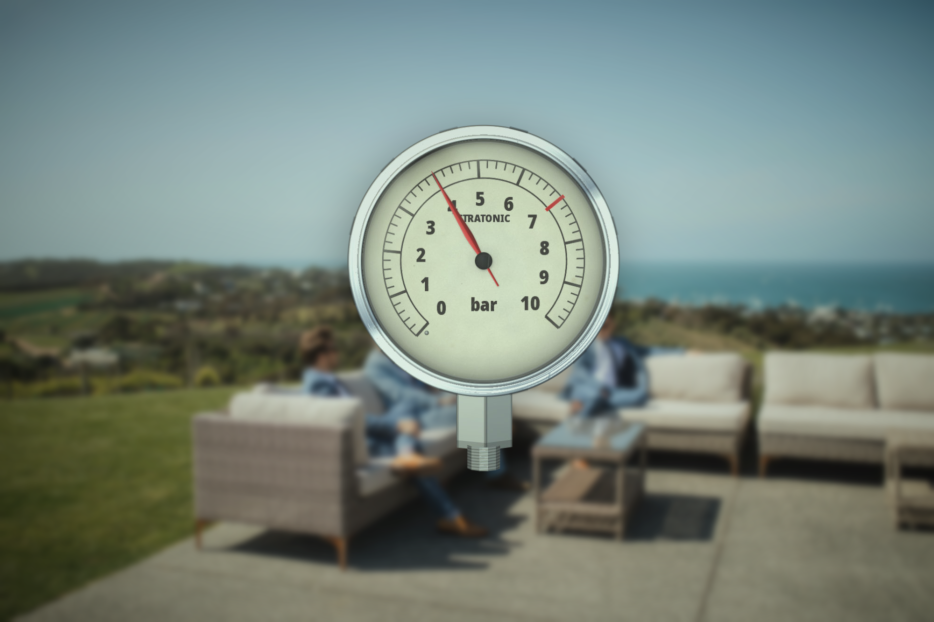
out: 4 bar
